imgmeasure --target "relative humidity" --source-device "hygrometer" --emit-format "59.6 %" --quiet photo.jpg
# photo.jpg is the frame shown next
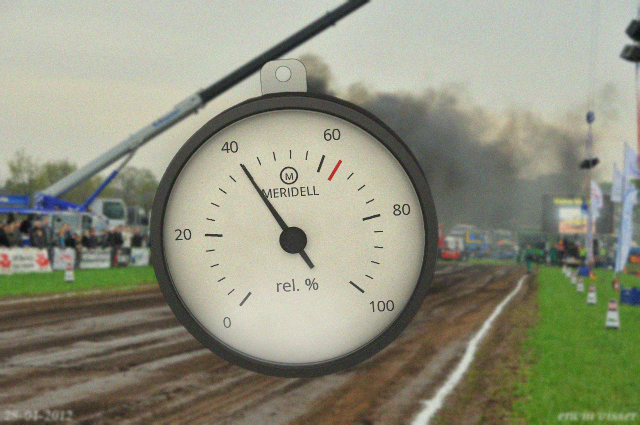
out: 40 %
